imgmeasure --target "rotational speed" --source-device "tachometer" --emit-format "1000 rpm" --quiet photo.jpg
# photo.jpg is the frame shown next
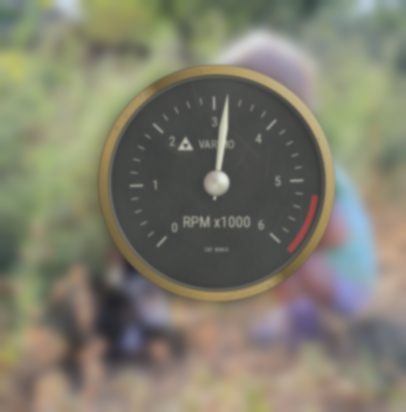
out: 3200 rpm
